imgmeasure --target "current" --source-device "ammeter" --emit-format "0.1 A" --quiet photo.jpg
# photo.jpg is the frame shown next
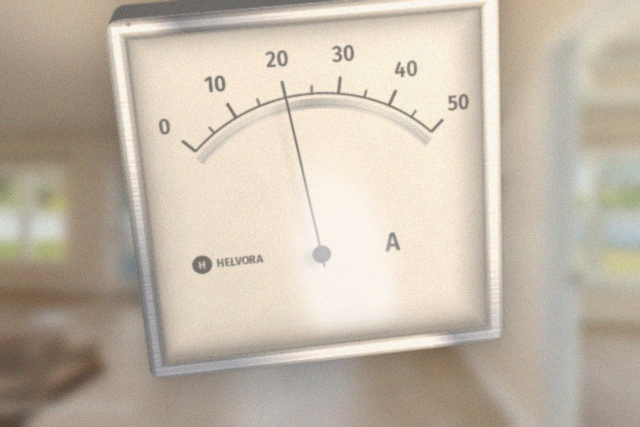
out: 20 A
